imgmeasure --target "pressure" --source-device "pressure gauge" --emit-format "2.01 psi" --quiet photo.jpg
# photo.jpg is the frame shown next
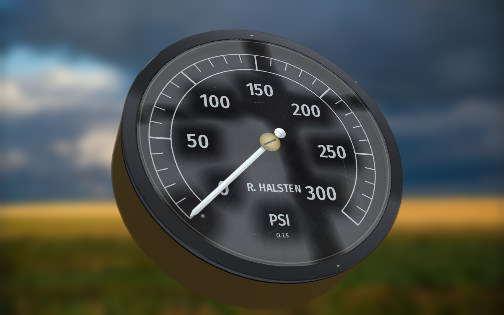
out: 0 psi
